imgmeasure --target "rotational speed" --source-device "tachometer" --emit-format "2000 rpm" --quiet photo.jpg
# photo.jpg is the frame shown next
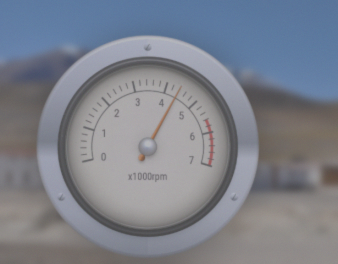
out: 4400 rpm
